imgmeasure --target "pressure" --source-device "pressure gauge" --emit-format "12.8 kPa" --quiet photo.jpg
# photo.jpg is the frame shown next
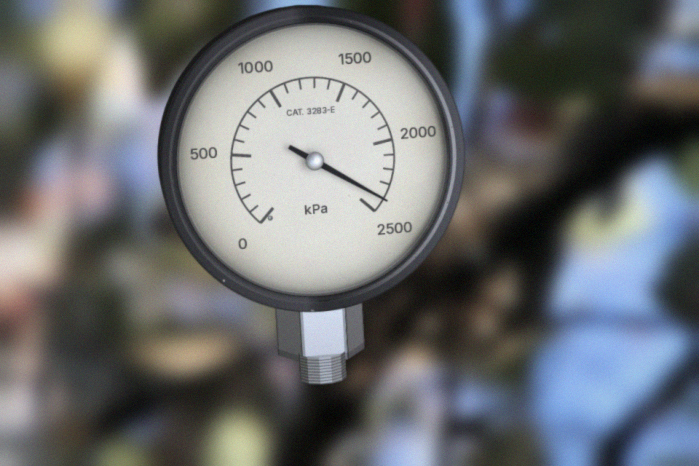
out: 2400 kPa
